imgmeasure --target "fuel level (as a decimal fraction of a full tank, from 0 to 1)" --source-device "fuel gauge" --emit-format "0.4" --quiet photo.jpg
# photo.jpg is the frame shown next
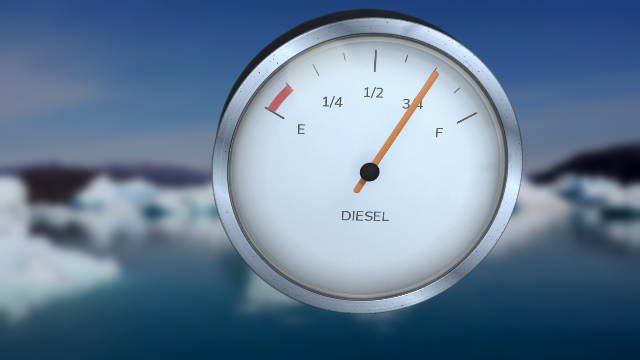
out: 0.75
